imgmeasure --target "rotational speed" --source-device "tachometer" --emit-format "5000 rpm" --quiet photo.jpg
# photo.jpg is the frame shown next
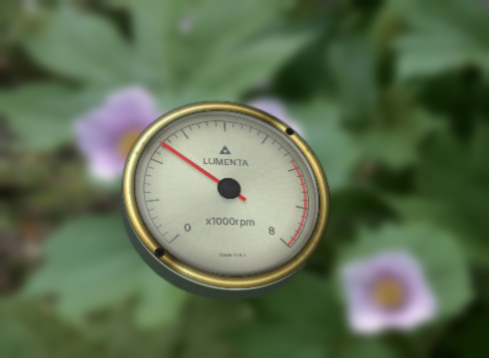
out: 2400 rpm
